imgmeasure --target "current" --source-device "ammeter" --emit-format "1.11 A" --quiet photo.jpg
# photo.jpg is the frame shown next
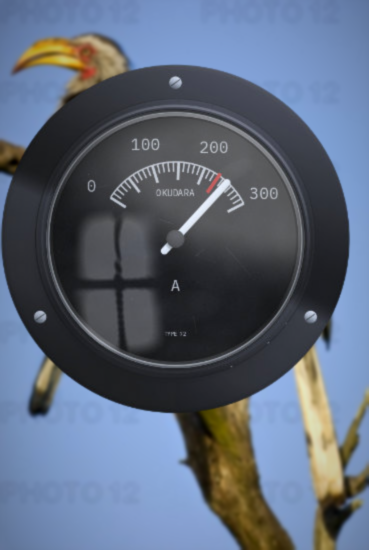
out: 250 A
